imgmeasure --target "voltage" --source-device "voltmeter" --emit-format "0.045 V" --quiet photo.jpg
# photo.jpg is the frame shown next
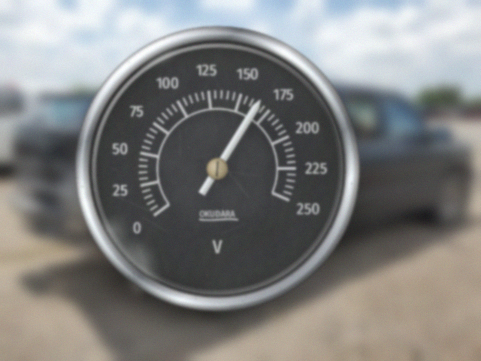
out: 165 V
